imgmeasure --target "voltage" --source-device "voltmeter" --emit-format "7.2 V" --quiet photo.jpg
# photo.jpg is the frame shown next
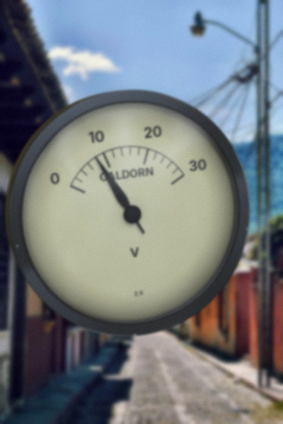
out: 8 V
